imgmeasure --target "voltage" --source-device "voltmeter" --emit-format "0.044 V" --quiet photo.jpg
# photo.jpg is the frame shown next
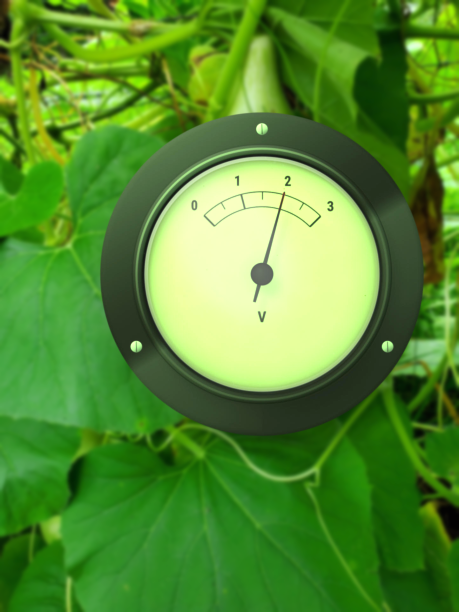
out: 2 V
